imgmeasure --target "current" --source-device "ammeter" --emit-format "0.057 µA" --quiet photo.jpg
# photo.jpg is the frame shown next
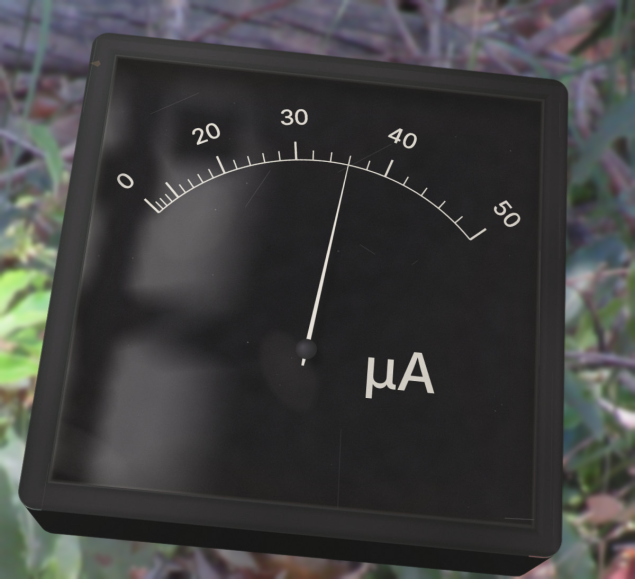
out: 36 µA
